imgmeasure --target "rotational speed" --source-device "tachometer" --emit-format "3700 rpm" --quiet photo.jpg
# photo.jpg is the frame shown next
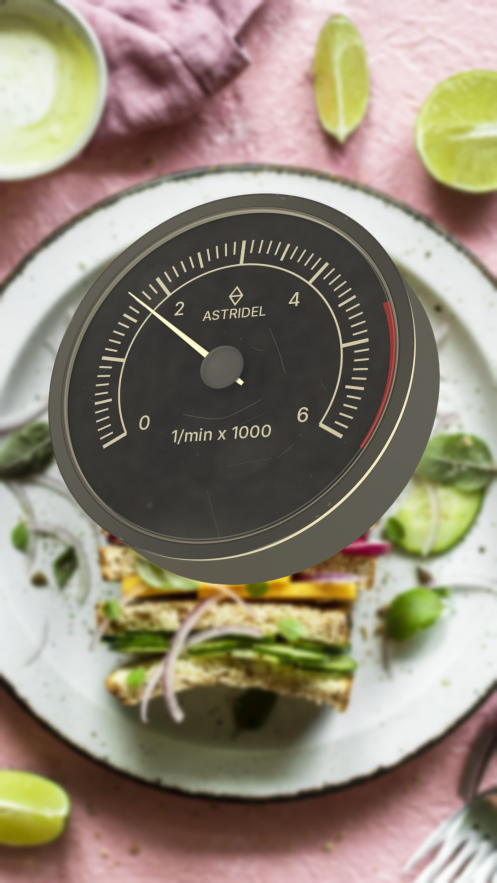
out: 1700 rpm
